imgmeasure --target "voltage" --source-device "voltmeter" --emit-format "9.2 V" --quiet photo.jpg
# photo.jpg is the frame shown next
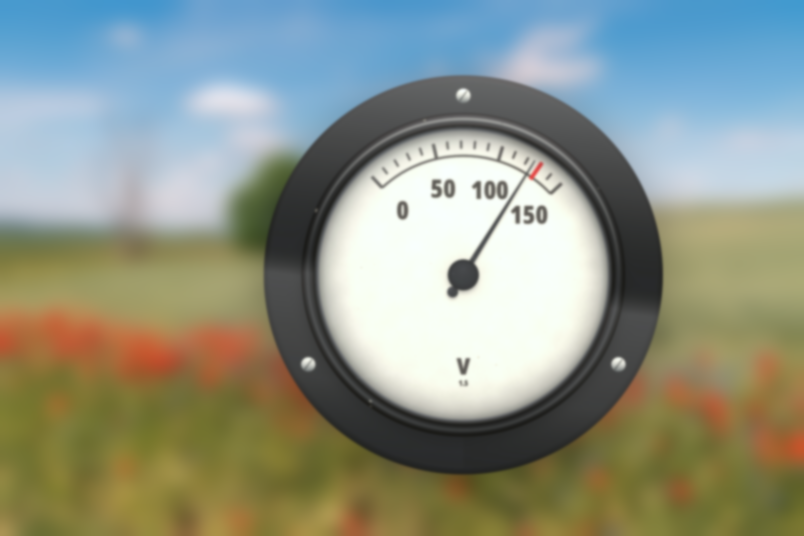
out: 125 V
